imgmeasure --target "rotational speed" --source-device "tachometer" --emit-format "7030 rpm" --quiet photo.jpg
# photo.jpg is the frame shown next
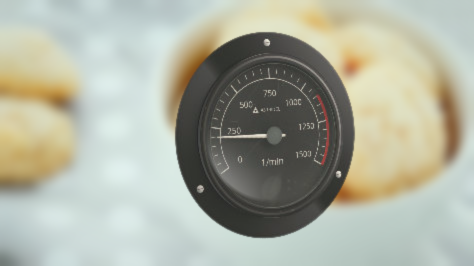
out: 200 rpm
